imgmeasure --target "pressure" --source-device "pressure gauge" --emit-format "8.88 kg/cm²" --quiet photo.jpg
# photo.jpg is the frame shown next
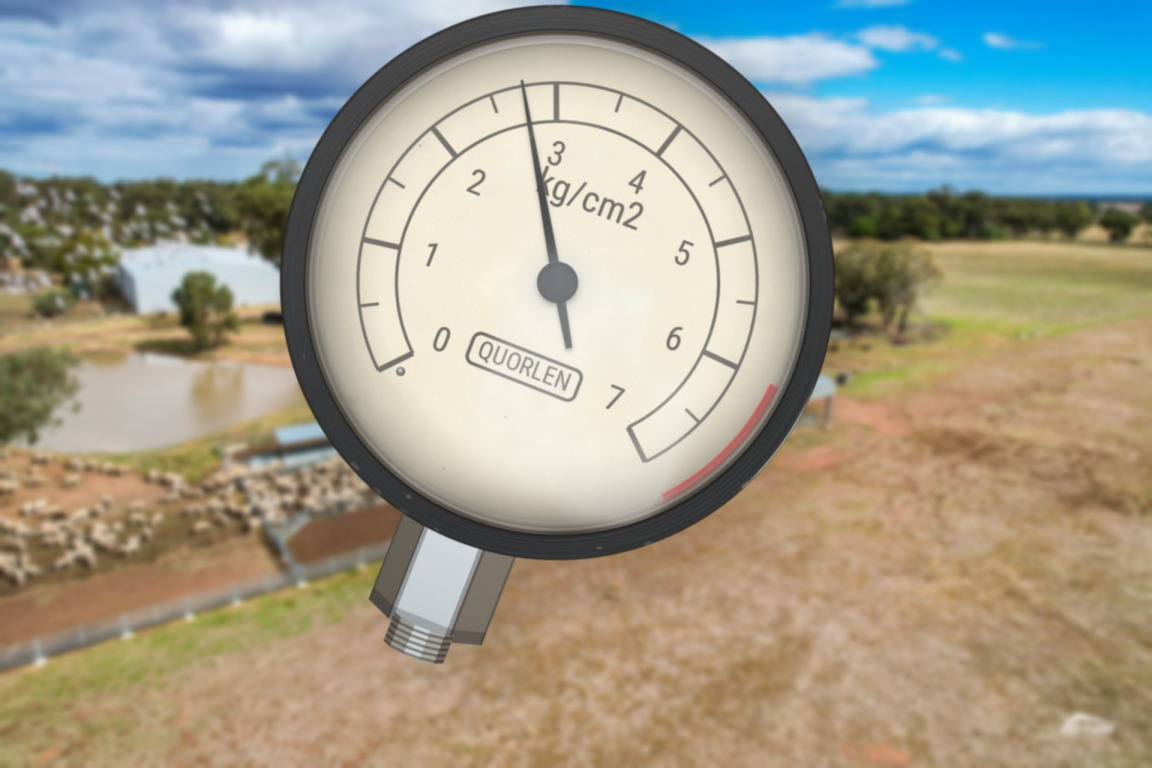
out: 2.75 kg/cm²
